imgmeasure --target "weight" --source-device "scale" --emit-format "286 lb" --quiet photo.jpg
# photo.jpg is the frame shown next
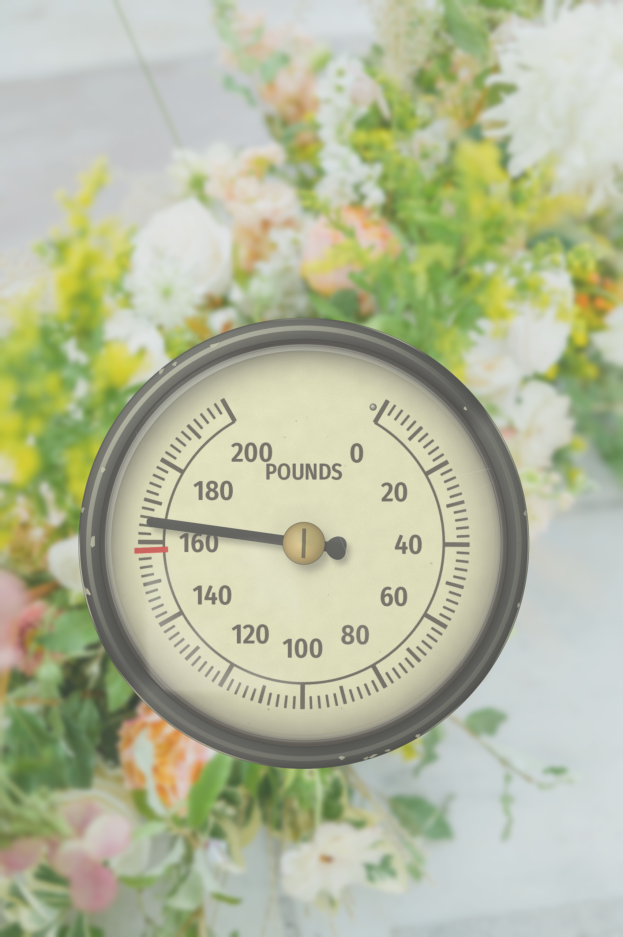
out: 165 lb
